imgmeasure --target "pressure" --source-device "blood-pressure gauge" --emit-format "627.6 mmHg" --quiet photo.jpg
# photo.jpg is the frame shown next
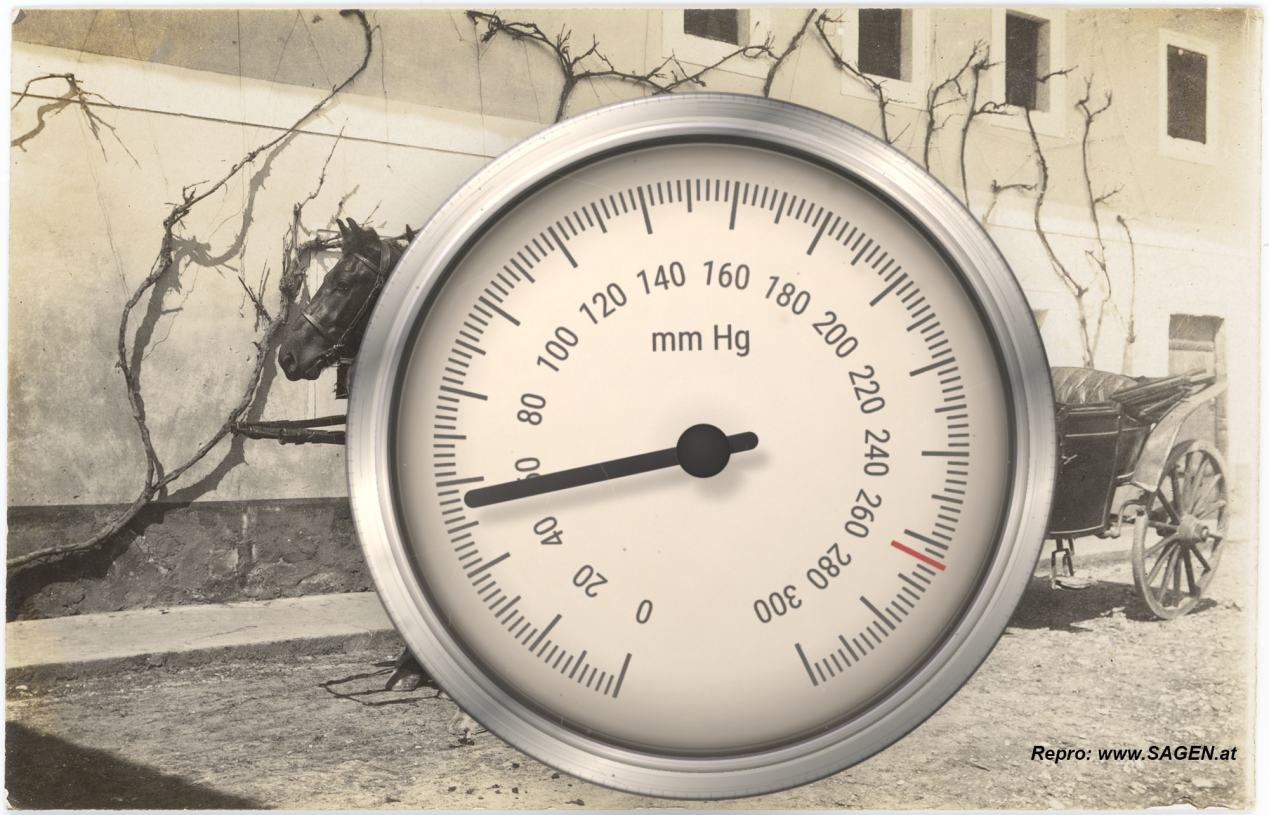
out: 56 mmHg
